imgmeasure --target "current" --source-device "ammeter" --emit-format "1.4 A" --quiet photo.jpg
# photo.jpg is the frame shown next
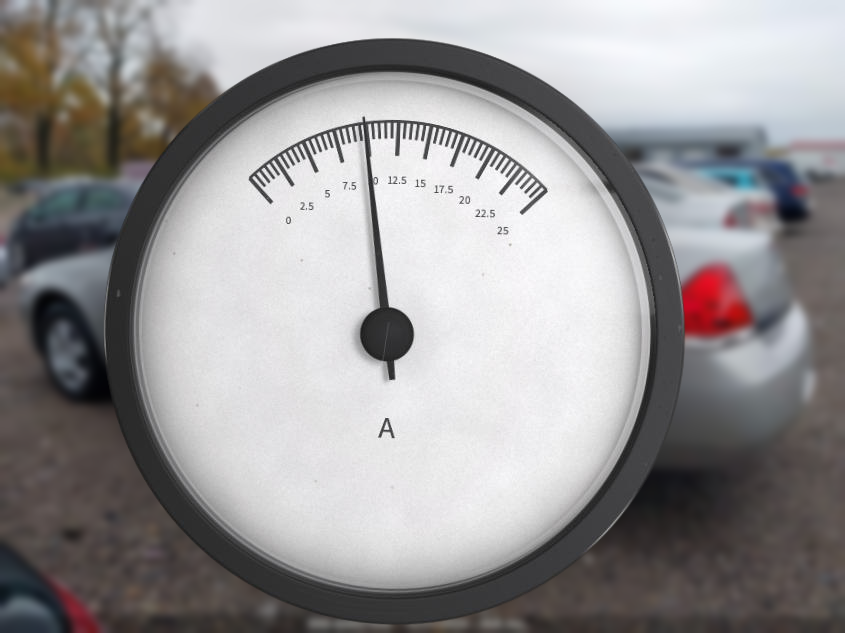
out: 10 A
